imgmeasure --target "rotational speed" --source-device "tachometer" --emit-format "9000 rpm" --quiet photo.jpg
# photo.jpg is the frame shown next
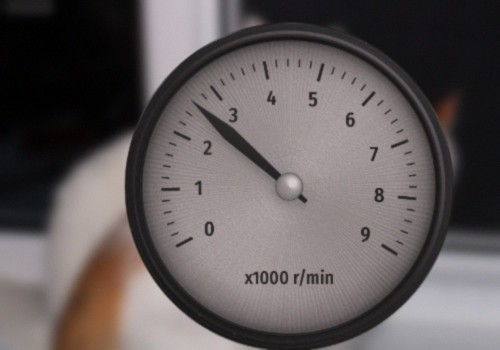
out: 2600 rpm
